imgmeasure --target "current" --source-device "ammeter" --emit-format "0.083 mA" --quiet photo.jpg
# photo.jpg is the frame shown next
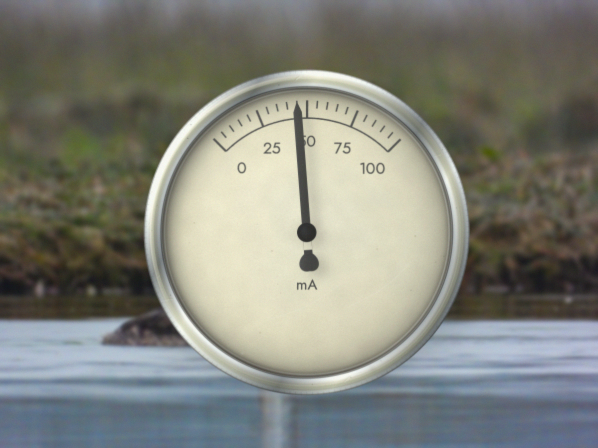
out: 45 mA
